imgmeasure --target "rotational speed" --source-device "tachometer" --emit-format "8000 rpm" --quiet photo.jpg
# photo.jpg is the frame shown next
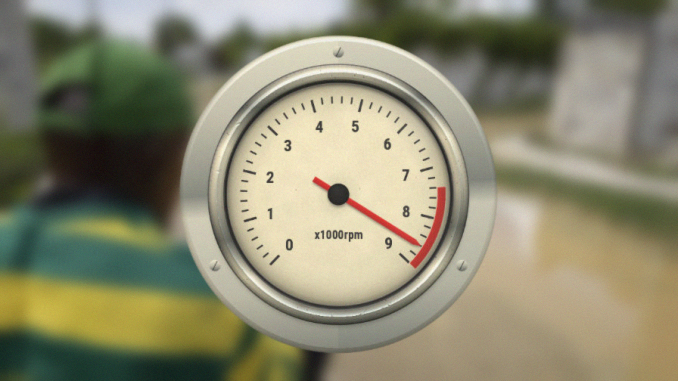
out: 8600 rpm
